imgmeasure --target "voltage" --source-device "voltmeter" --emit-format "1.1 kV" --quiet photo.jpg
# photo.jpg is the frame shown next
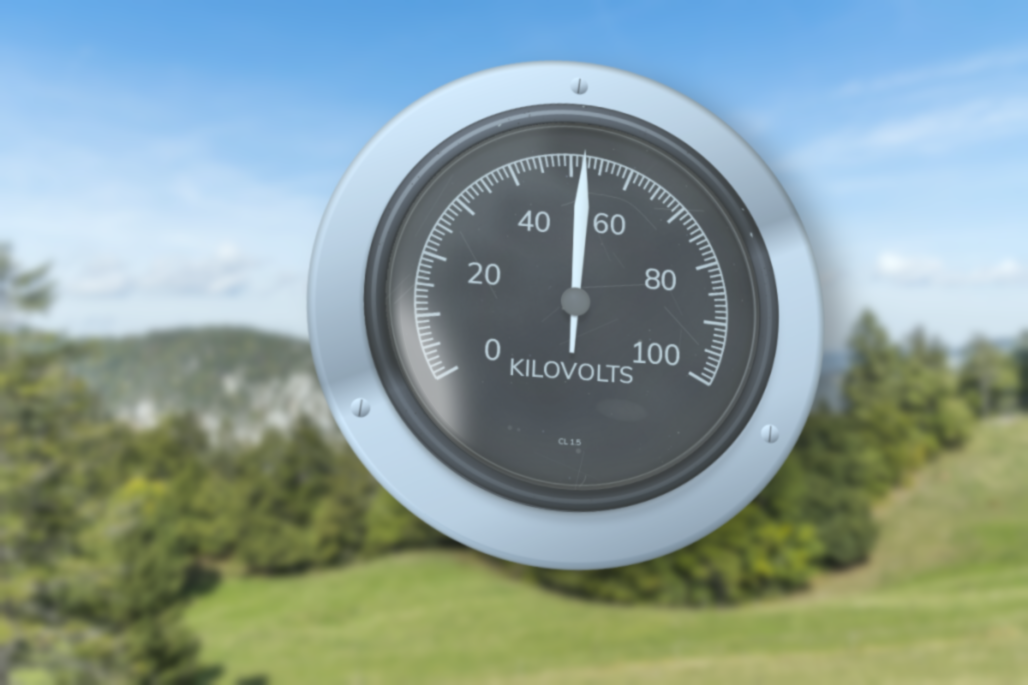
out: 52 kV
